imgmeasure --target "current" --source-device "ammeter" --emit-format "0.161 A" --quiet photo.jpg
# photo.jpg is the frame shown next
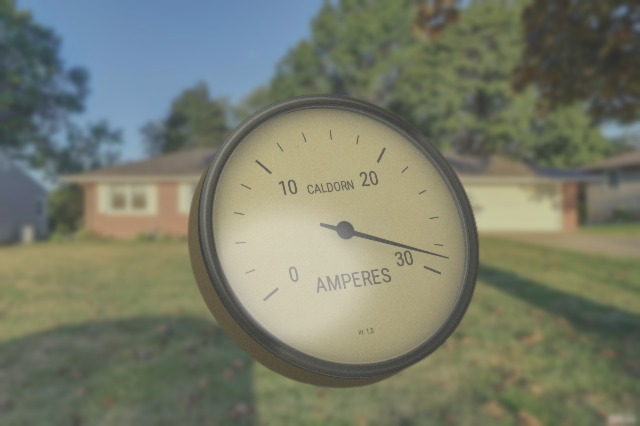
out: 29 A
